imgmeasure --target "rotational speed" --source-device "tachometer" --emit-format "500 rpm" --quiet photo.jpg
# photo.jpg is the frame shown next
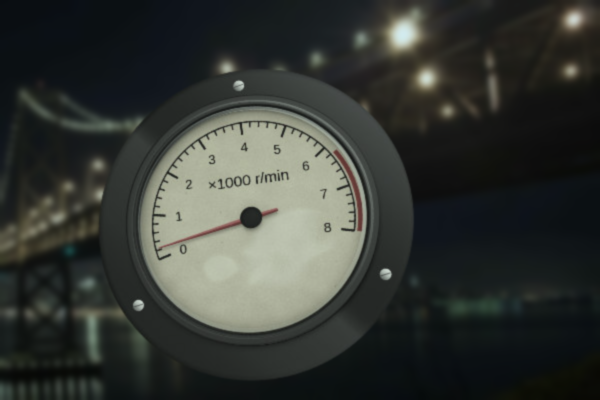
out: 200 rpm
